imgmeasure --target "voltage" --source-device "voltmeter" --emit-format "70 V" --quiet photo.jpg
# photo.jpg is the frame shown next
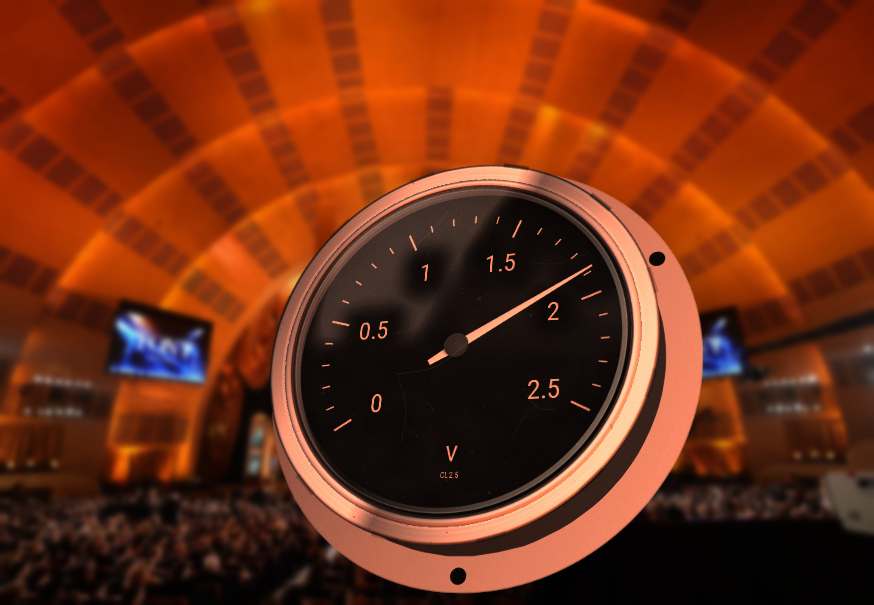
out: 1.9 V
